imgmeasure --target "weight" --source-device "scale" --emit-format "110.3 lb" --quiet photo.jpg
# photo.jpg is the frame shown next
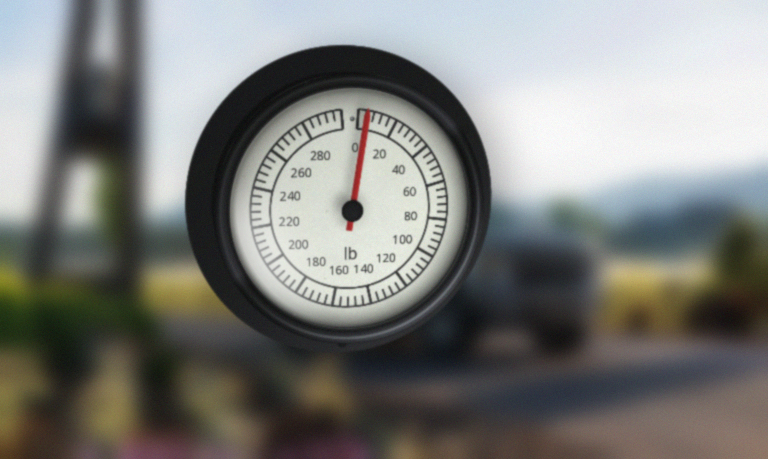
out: 4 lb
